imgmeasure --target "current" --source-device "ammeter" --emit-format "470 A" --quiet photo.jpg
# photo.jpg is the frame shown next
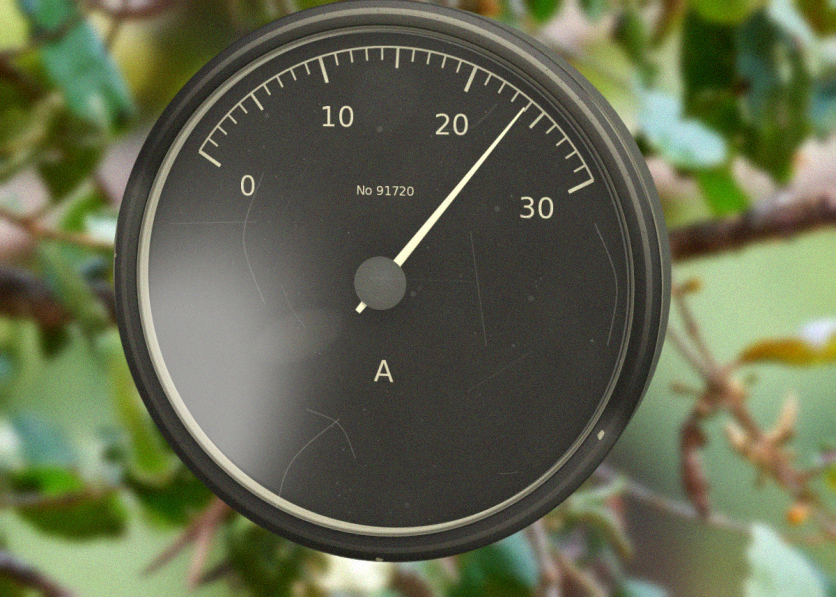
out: 24 A
